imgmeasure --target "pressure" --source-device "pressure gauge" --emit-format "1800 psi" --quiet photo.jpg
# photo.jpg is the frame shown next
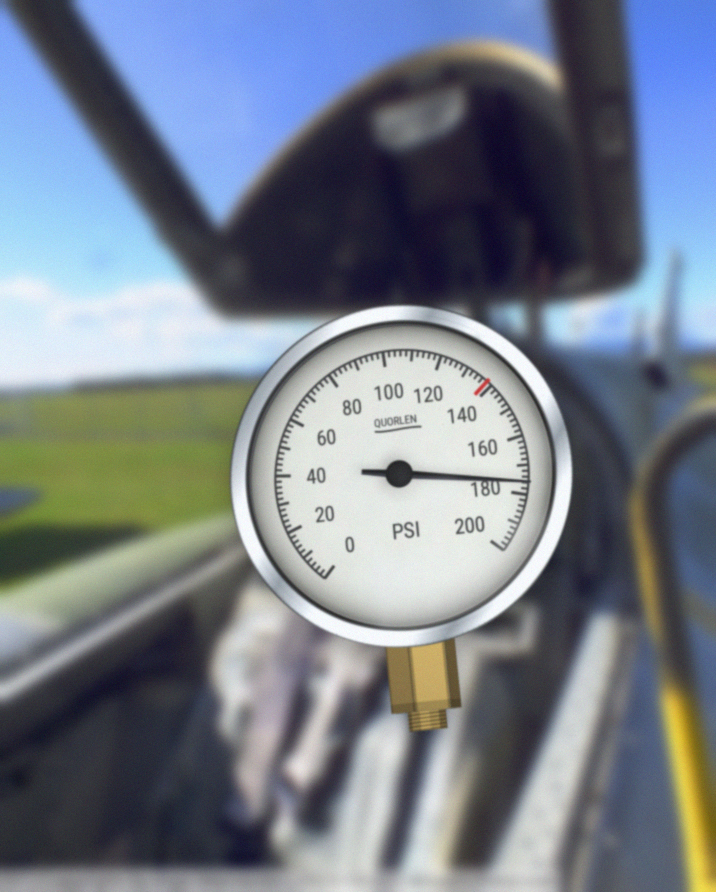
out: 176 psi
